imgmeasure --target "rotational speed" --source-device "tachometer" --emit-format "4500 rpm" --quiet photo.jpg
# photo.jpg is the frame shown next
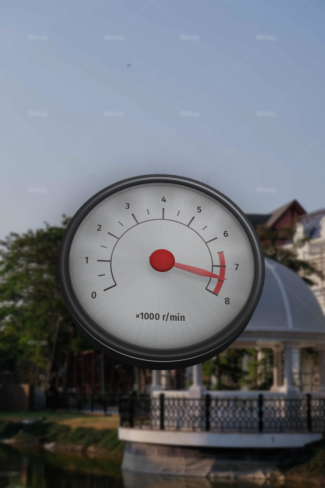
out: 7500 rpm
